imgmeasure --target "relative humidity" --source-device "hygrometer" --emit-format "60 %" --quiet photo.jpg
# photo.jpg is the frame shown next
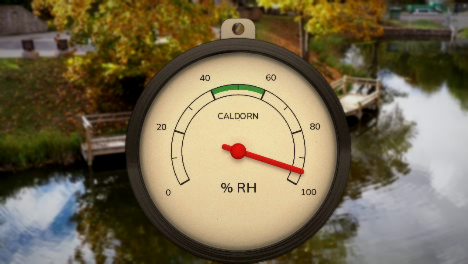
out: 95 %
